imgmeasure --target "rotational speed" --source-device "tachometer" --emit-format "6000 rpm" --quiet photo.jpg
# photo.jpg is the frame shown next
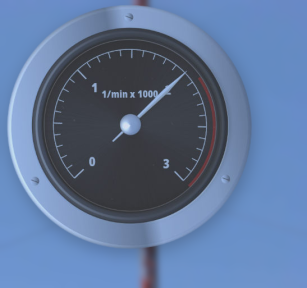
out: 2000 rpm
